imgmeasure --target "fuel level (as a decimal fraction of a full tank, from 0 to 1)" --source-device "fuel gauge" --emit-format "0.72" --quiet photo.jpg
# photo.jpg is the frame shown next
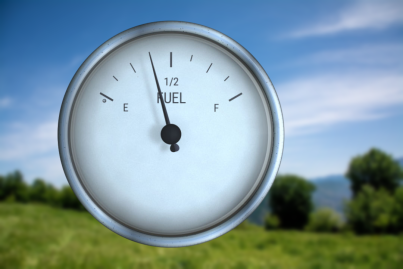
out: 0.375
